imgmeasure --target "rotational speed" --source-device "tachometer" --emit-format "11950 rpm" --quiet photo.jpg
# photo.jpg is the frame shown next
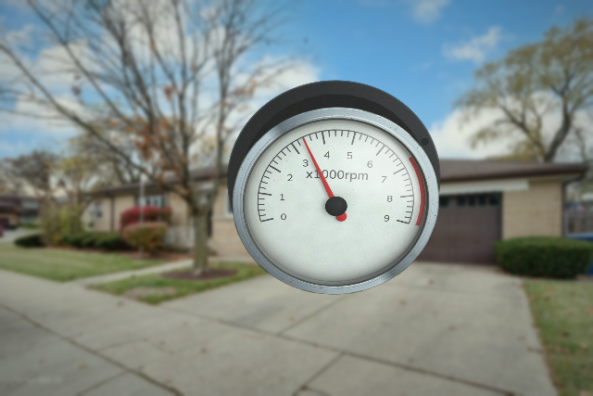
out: 3400 rpm
